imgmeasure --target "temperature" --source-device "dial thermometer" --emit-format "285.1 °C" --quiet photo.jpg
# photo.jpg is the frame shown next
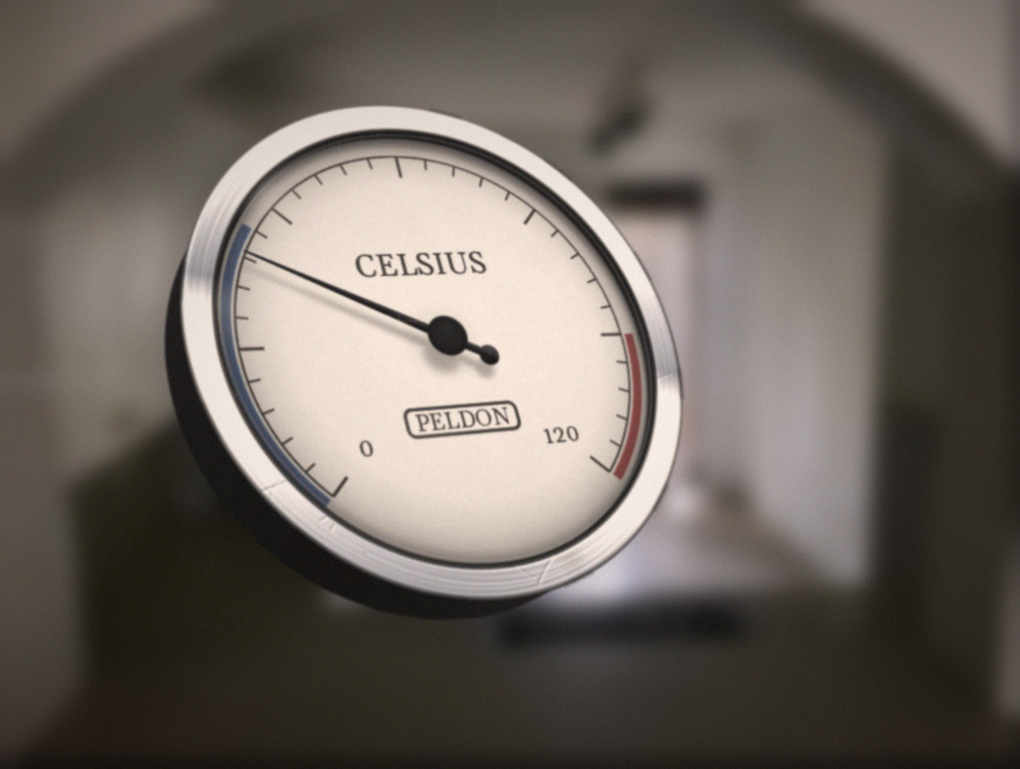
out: 32 °C
